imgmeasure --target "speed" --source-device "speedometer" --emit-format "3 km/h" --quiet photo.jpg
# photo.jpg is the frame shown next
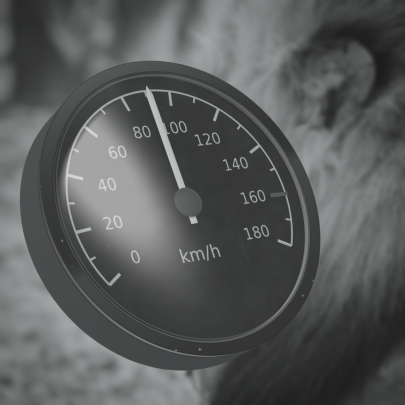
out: 90 km/h
